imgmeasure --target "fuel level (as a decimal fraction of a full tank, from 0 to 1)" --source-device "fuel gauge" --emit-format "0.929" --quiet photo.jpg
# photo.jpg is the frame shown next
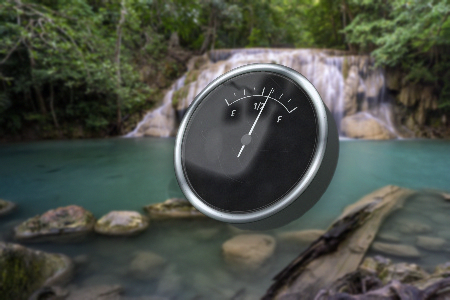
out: 0.625
